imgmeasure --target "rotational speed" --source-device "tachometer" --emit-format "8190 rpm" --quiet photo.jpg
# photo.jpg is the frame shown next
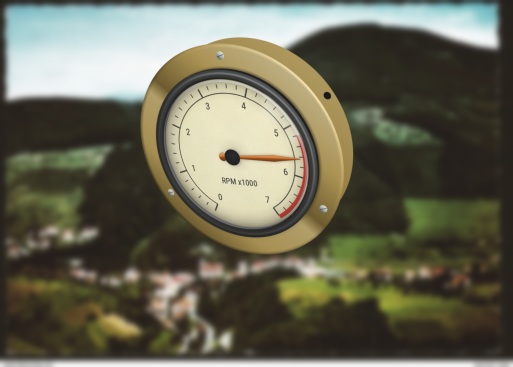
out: 5600 rpm
